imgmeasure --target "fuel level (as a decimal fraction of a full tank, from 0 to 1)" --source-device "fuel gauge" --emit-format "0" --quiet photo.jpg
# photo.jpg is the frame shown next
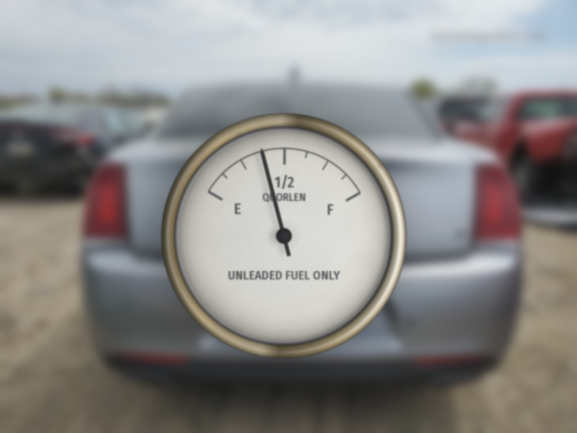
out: 0.375
